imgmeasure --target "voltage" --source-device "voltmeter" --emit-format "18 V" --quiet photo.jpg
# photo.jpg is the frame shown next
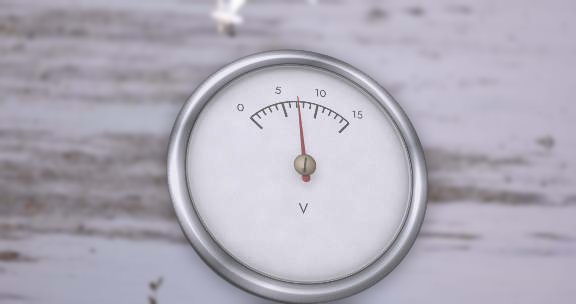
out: 7 V
